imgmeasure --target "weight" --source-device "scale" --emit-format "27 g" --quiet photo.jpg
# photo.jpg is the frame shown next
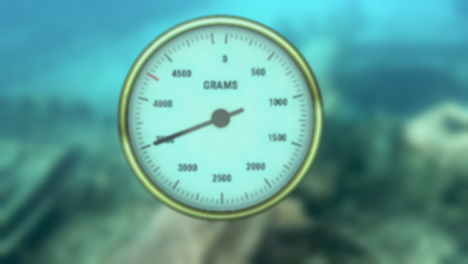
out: 3500 g
